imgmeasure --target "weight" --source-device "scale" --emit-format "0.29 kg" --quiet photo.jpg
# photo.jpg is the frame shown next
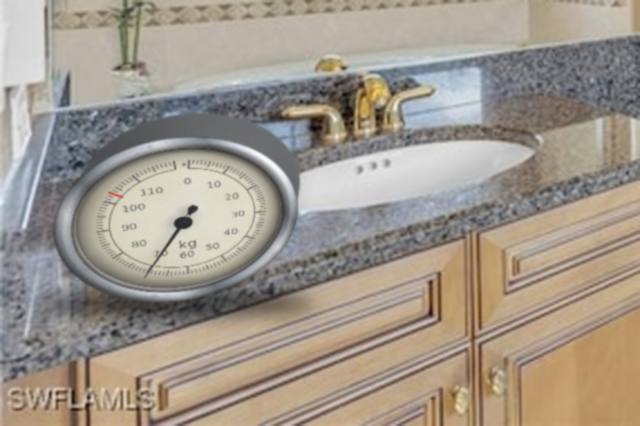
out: 70 kg
